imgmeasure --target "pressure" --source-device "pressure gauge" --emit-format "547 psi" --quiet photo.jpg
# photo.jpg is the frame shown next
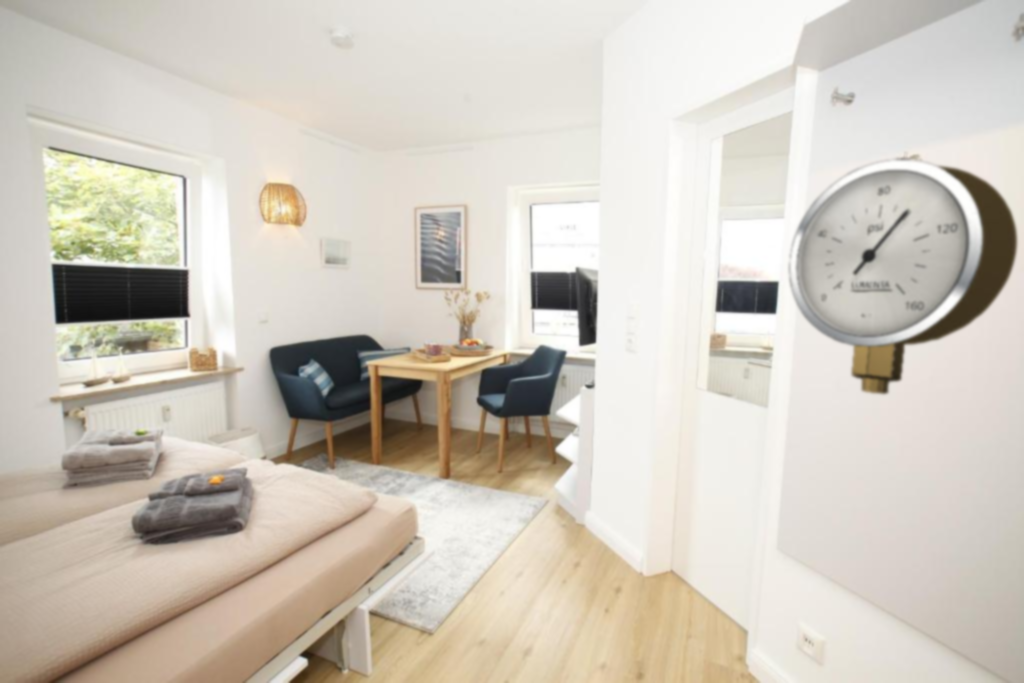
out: 100 psi
